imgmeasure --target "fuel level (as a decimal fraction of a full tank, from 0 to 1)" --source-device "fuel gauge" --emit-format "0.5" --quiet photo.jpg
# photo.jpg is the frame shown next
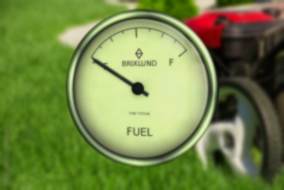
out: 0
